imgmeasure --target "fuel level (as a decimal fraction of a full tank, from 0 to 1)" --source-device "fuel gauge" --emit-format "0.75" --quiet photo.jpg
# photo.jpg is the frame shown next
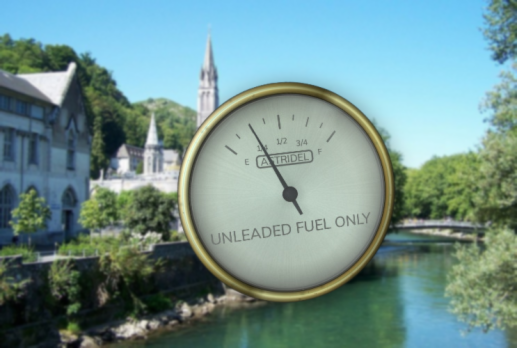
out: 0.25
